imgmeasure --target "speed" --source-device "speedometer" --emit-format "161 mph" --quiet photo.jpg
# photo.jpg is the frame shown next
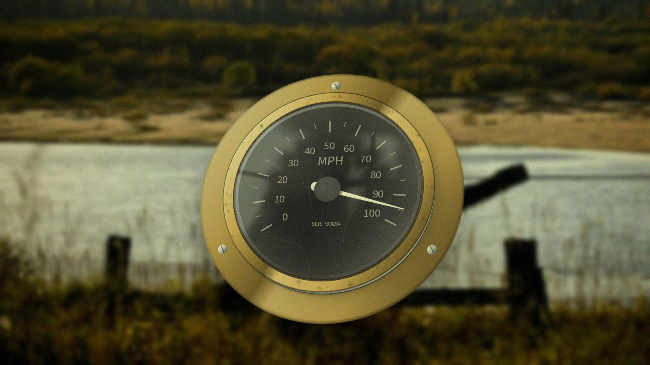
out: 95 mph
